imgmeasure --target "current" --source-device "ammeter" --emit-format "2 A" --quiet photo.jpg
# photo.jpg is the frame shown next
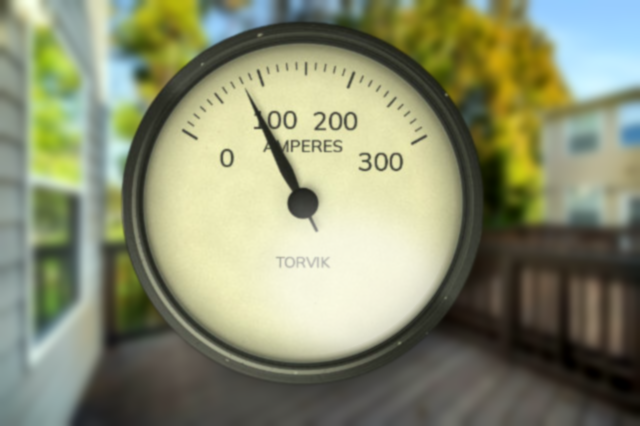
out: 80 A
